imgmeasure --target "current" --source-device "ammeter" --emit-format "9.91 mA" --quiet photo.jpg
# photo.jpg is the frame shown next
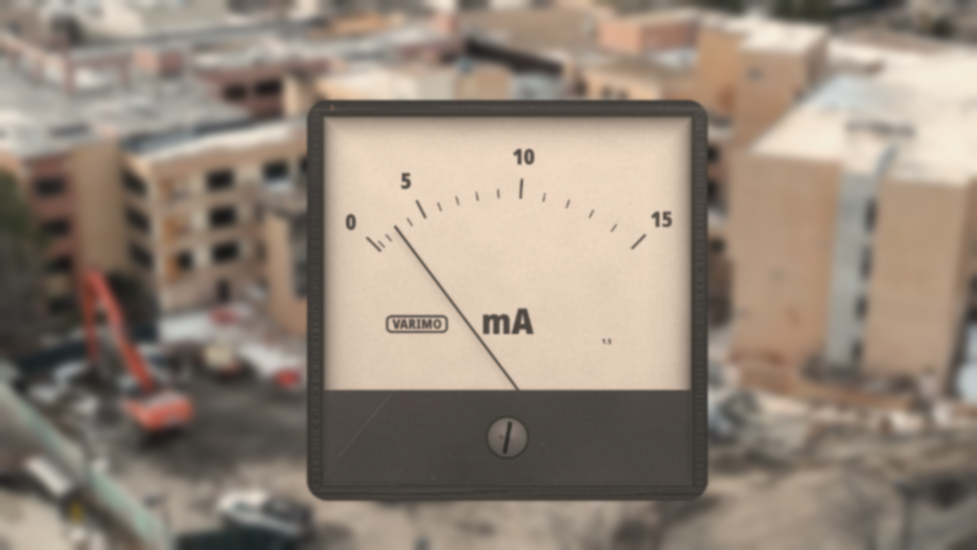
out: 3 mA
